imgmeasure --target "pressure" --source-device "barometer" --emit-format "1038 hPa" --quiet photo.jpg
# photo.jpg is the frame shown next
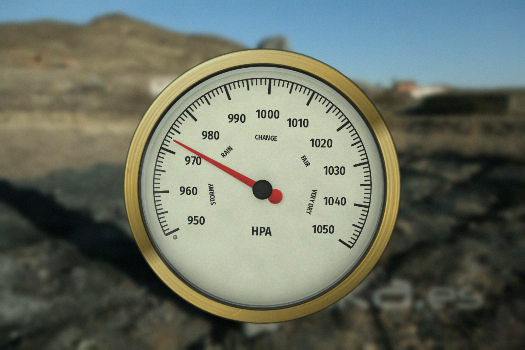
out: 973 hPa
